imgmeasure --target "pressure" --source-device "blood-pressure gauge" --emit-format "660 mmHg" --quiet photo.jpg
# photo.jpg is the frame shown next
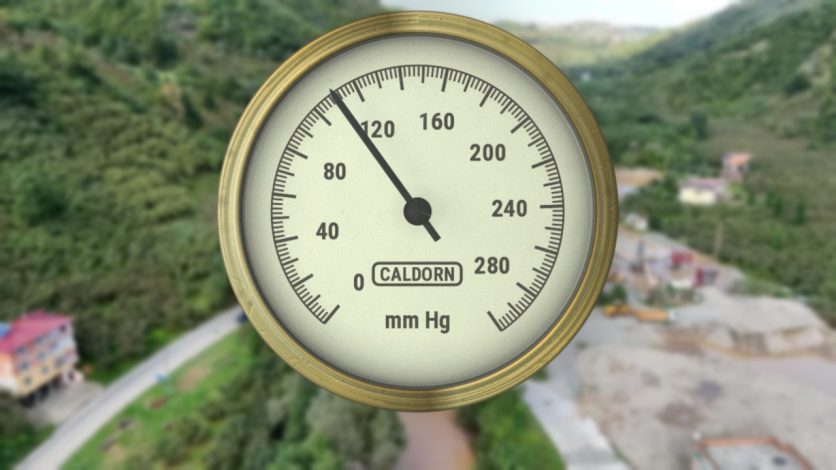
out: 110 mmHg
